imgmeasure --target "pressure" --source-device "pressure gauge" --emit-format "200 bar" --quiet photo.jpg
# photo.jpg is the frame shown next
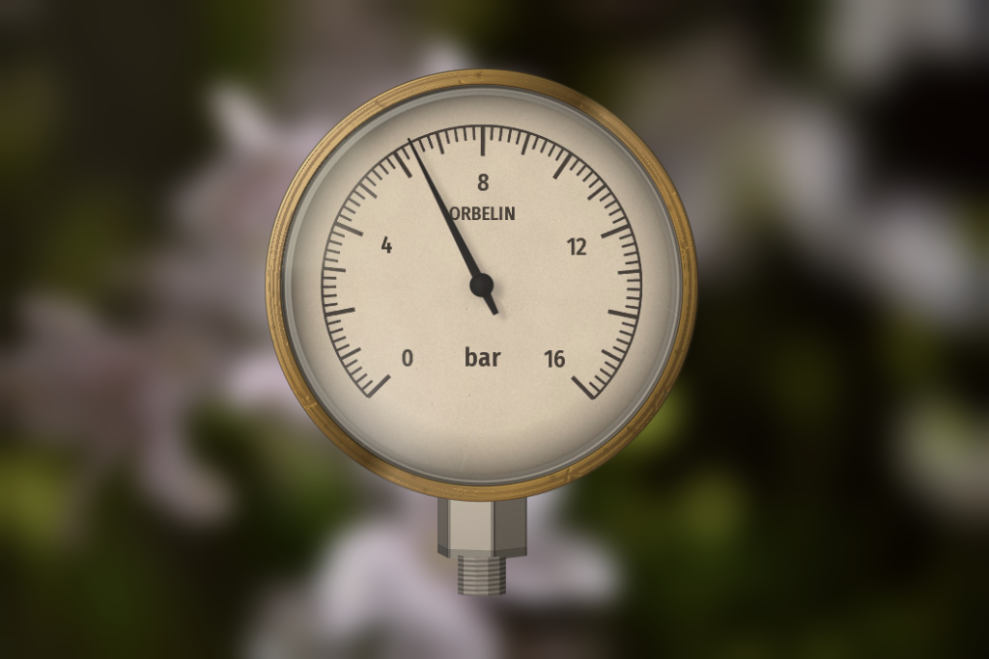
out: 6.4 bar
